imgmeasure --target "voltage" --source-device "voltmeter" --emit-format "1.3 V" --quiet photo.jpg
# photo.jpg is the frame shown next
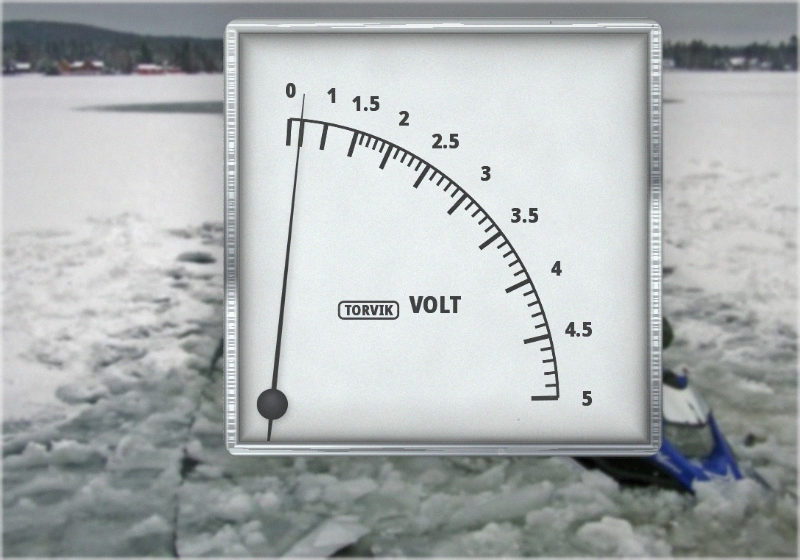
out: 0.5 V
